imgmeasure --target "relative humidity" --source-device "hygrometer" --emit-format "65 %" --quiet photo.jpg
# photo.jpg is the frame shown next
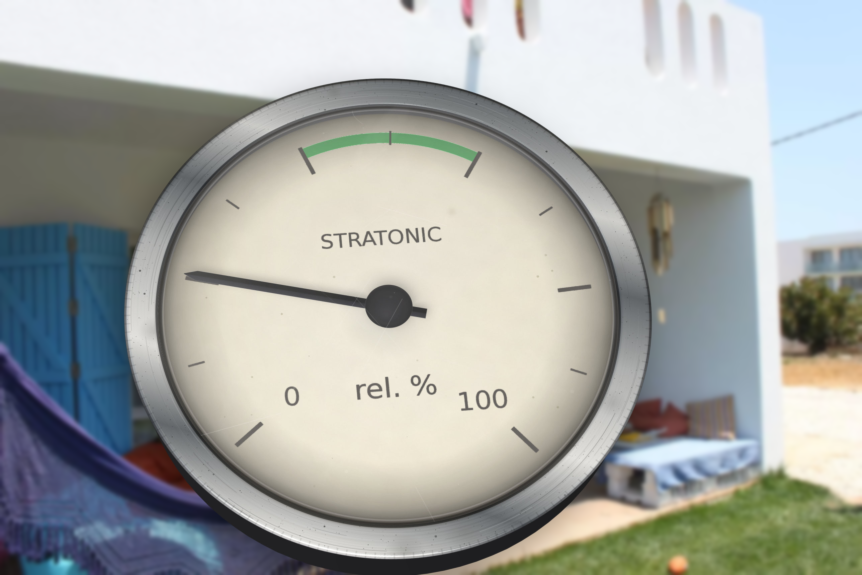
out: 20 %
